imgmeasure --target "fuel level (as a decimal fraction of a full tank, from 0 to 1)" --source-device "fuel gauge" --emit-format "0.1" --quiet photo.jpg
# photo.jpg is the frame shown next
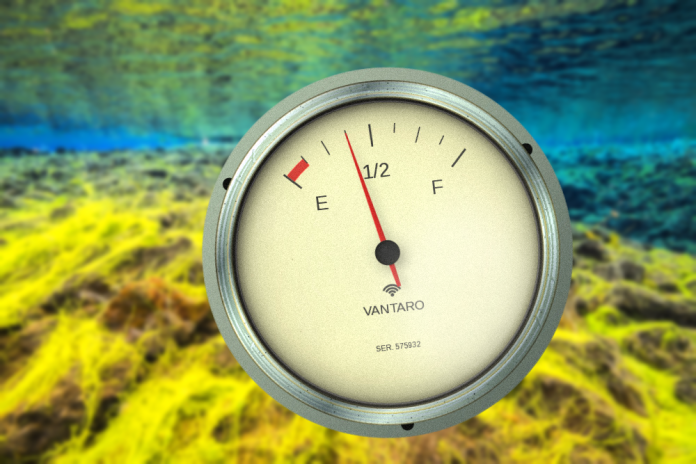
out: 0.375
